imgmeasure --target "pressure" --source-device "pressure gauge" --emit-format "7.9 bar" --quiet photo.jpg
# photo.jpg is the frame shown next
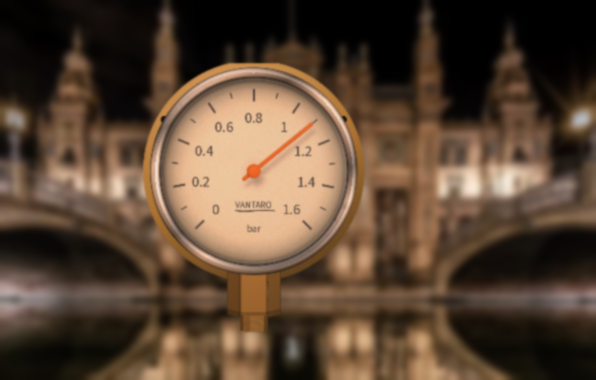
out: 1.1 bar
